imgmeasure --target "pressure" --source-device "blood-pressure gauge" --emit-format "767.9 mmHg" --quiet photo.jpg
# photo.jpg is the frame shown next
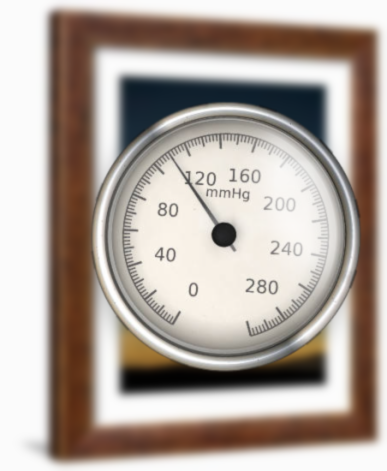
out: 110 mmHg
